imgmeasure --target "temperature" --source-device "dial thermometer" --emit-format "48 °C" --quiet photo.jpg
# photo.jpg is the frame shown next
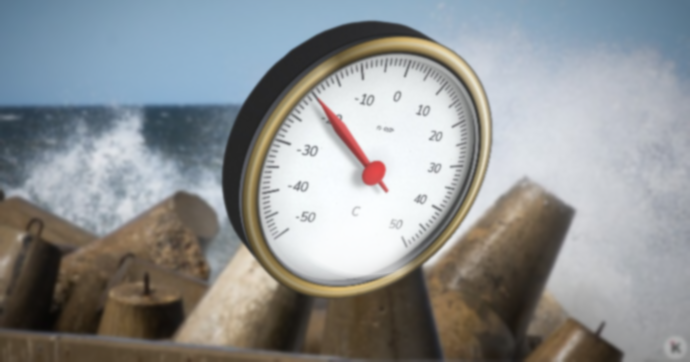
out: -20 °C
